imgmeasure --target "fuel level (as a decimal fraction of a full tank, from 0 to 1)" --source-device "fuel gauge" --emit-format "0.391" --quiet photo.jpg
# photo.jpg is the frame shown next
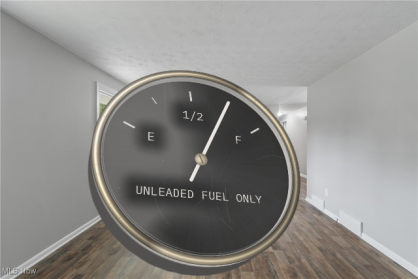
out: 0.75
